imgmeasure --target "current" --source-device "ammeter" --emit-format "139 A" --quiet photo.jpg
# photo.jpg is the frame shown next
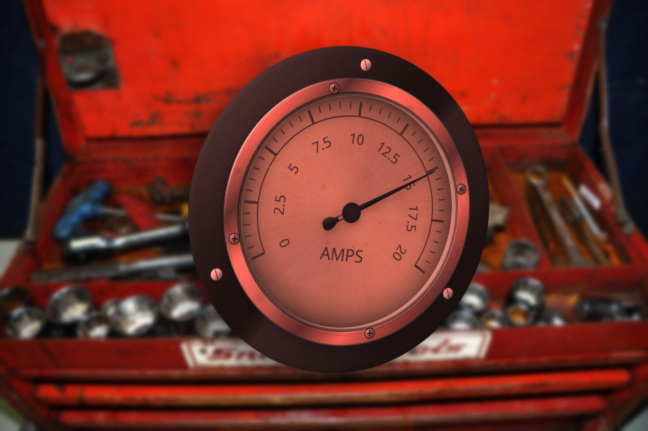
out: 15 A
